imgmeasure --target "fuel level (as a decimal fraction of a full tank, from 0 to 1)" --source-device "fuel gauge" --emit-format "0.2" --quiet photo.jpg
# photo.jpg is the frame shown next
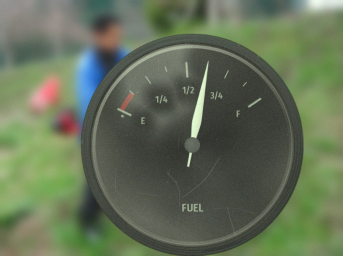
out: 0.625
